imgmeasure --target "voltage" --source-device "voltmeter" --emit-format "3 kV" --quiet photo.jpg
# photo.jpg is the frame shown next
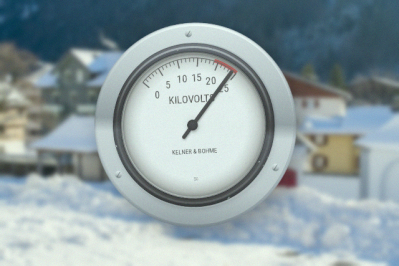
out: 24 kV
